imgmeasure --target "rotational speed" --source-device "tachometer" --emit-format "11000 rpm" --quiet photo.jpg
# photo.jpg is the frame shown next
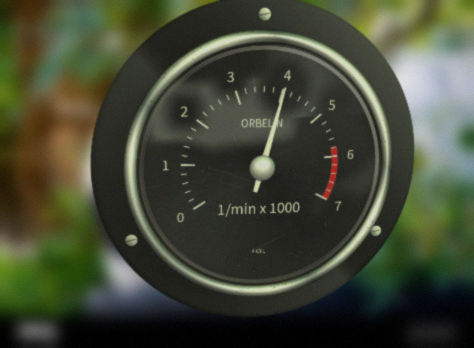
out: 4000 rpm
